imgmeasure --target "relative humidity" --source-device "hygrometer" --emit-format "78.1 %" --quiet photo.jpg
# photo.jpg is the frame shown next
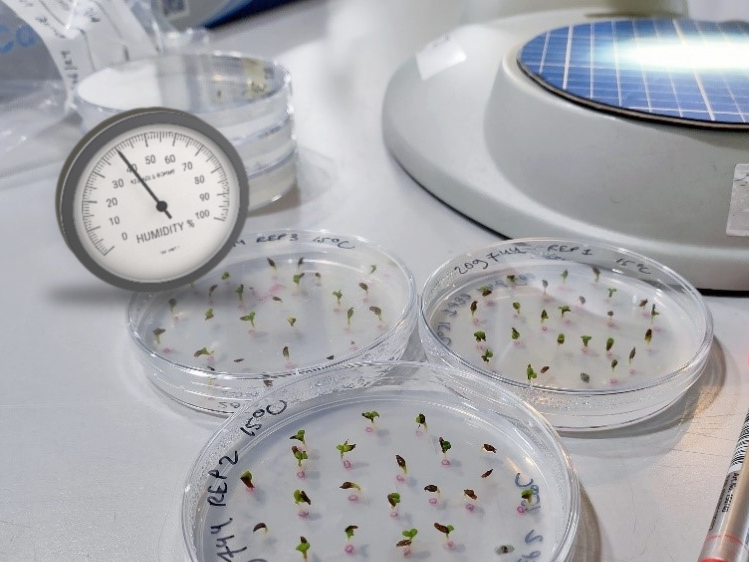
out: 40 %
